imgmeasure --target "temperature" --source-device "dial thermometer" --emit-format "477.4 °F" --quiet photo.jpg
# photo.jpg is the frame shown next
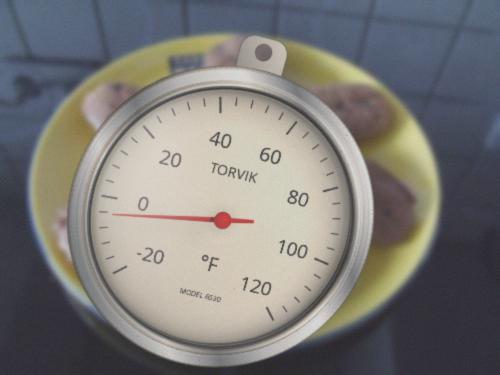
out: -4 °F
